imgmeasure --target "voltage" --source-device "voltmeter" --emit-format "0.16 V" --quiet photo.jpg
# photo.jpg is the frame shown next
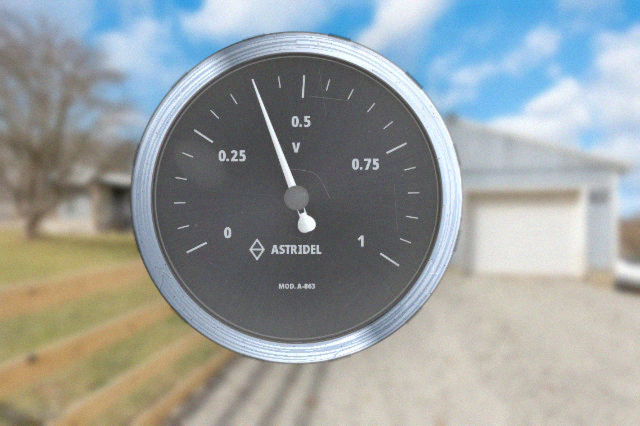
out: 0.4 V
